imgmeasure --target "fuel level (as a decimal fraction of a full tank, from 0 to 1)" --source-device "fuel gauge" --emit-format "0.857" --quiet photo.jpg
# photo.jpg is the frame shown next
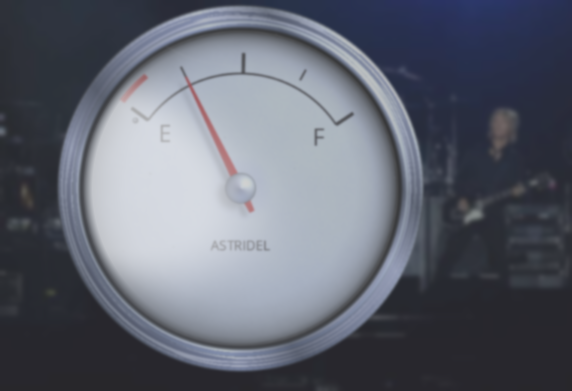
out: 0.25
